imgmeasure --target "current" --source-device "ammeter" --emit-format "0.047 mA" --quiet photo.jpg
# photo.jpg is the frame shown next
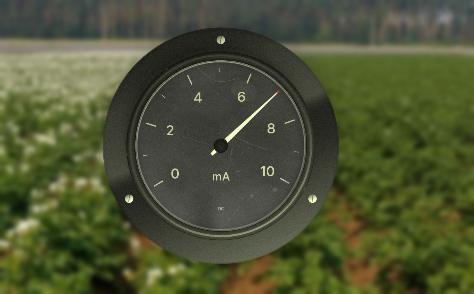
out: 7 mA
